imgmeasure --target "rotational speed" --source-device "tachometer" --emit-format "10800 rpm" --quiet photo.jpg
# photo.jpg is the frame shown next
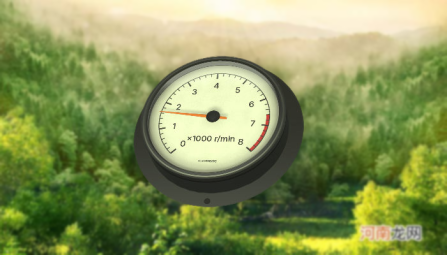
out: 1600 rpm
